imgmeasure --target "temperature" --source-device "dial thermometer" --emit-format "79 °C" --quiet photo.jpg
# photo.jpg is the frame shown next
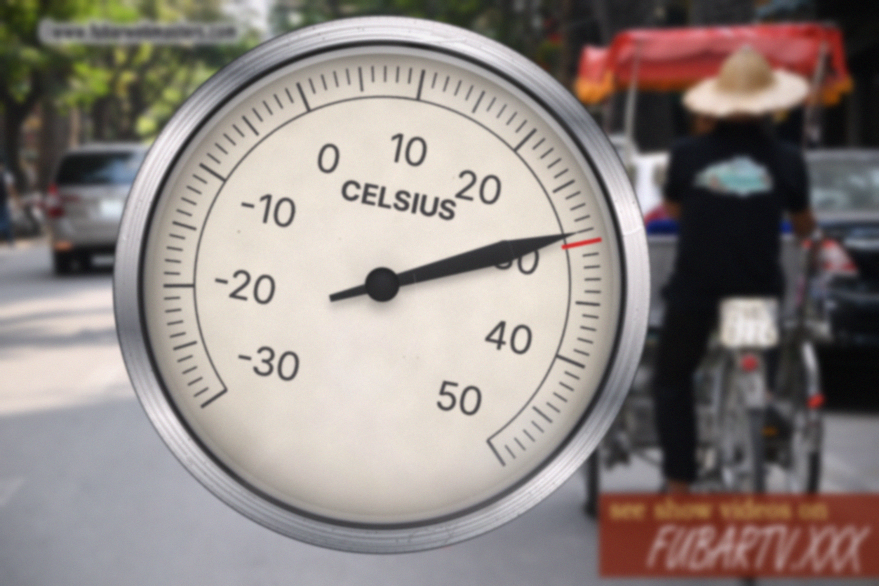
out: 29 °C
